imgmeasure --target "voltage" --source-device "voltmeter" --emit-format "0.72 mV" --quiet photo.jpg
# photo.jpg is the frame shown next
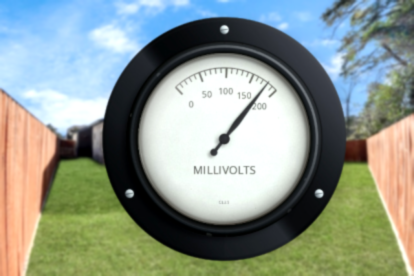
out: 180 mV
